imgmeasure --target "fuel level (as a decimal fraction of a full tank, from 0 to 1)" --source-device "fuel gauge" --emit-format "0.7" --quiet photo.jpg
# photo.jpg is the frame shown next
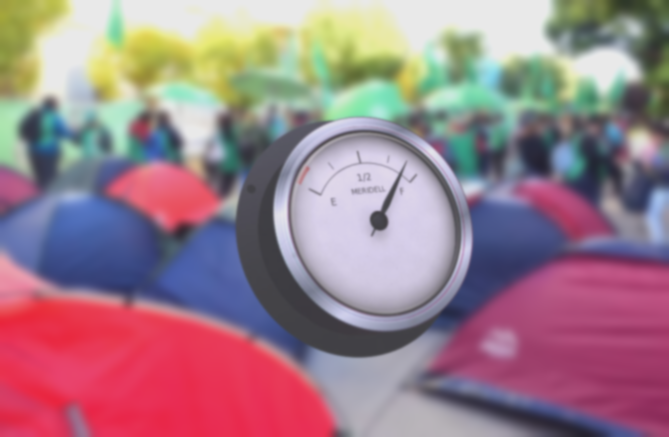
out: 0.875
